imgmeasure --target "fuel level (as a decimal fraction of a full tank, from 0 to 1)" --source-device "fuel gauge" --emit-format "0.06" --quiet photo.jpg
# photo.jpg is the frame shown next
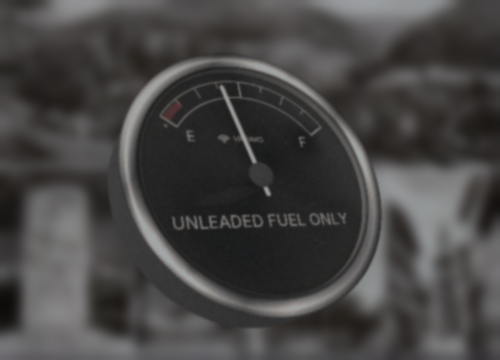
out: 0.375
